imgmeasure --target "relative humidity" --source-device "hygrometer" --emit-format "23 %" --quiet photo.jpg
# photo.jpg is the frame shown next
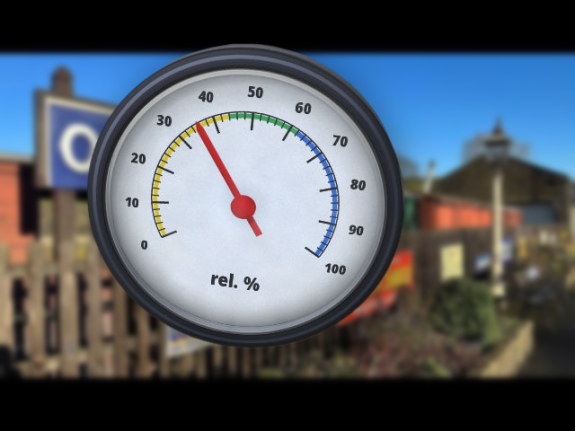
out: 36 %
